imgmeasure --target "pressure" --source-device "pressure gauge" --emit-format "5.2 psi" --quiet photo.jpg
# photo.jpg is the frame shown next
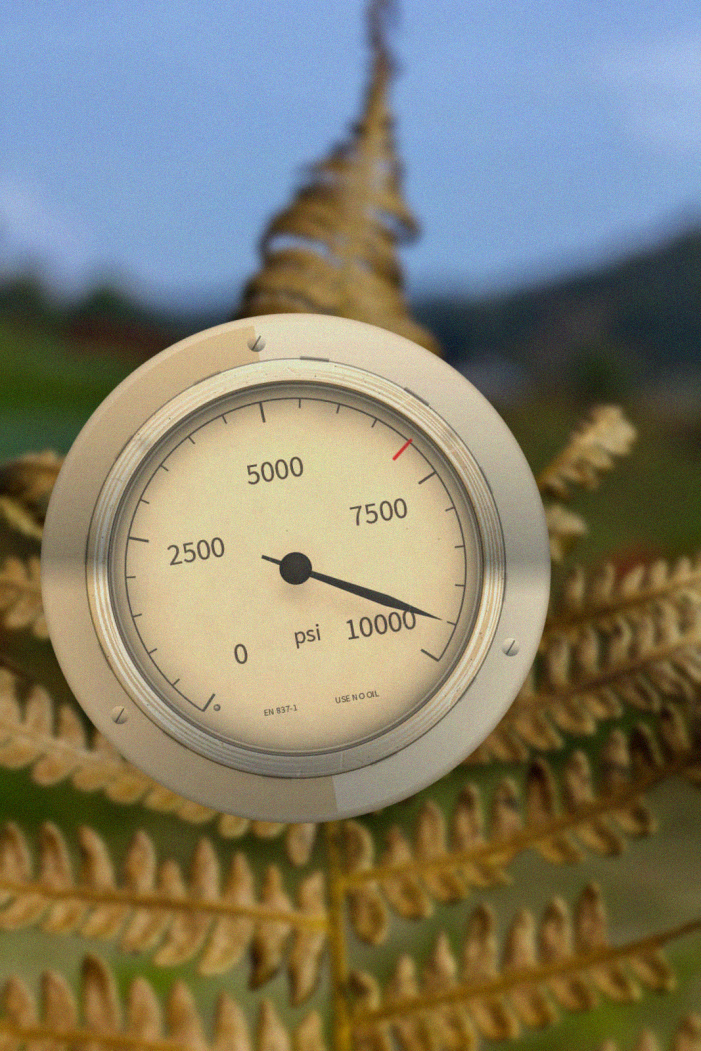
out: 9500 psi
